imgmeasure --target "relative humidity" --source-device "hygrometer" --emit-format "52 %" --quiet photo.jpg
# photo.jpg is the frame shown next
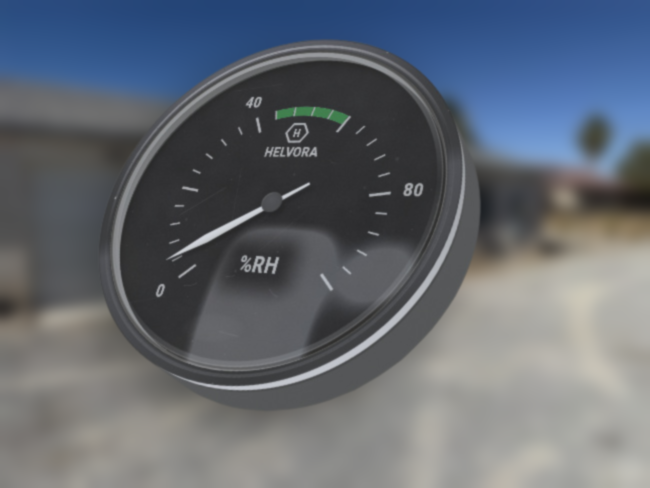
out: 4 %
